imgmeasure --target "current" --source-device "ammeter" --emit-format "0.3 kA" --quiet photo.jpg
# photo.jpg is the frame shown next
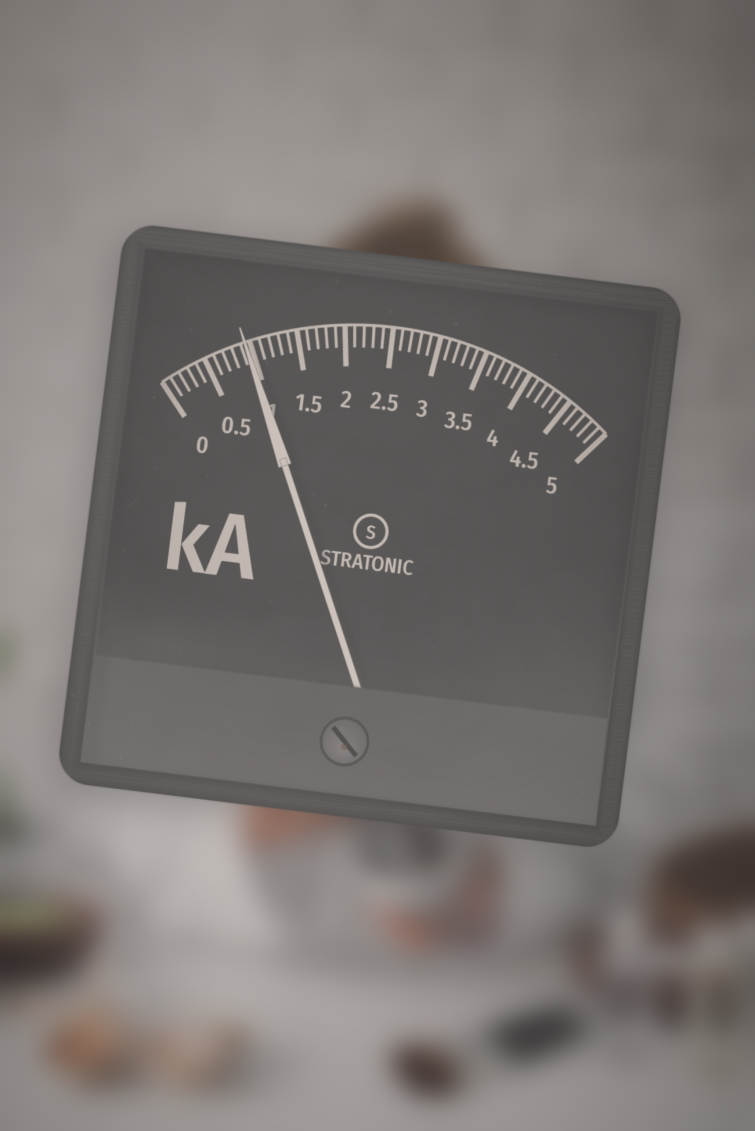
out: 0.95 kA
